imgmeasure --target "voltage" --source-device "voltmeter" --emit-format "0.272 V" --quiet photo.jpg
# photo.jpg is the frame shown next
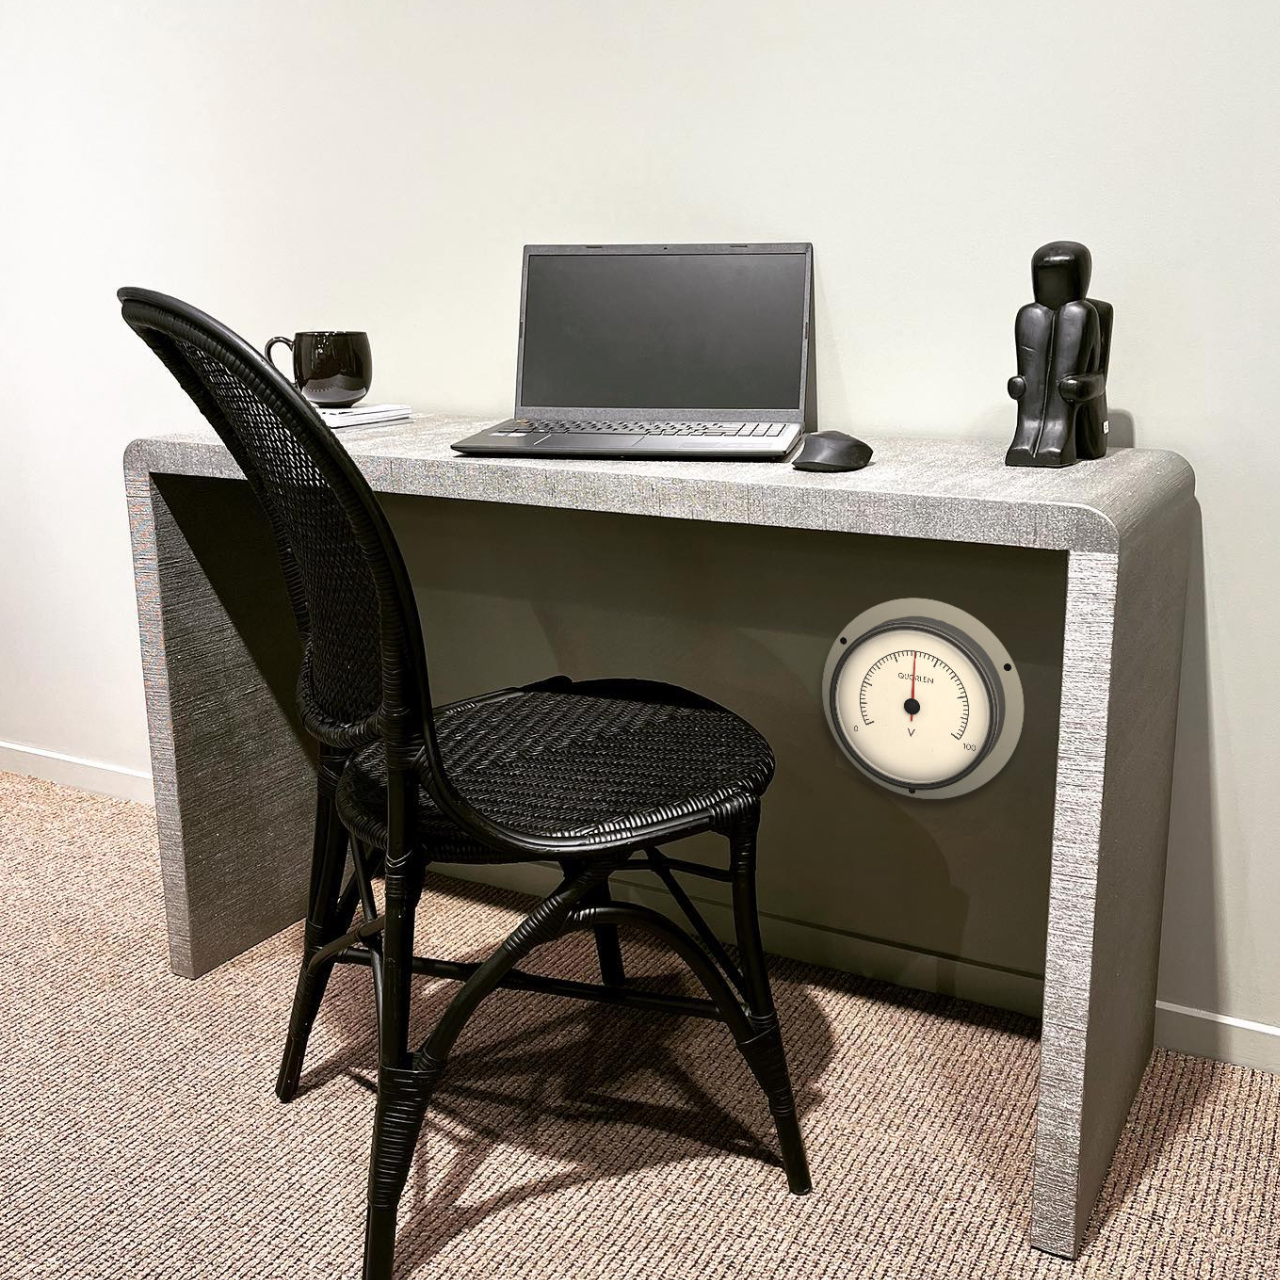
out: 50 V
